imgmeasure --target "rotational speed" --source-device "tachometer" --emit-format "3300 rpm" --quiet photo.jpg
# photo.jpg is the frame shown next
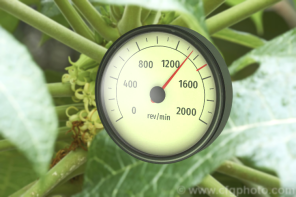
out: 1350 rpm
